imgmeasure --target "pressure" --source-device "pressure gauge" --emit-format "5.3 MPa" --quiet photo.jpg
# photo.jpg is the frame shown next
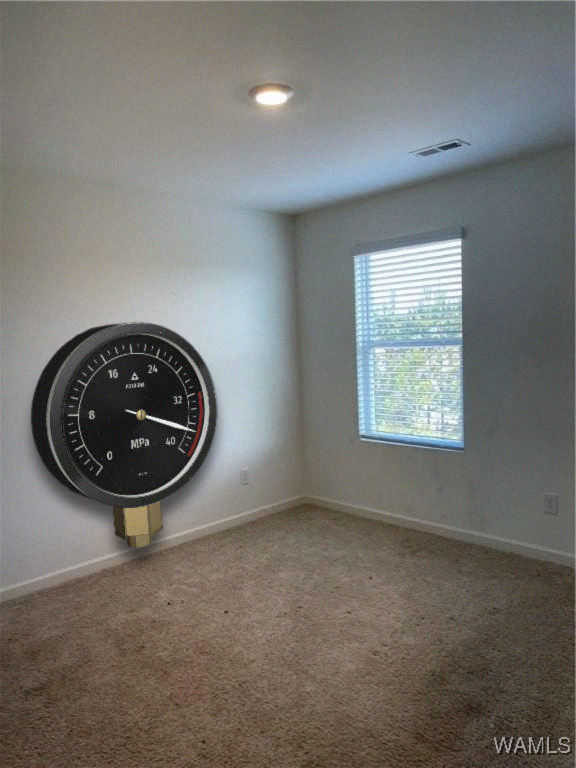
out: 37 MPa
